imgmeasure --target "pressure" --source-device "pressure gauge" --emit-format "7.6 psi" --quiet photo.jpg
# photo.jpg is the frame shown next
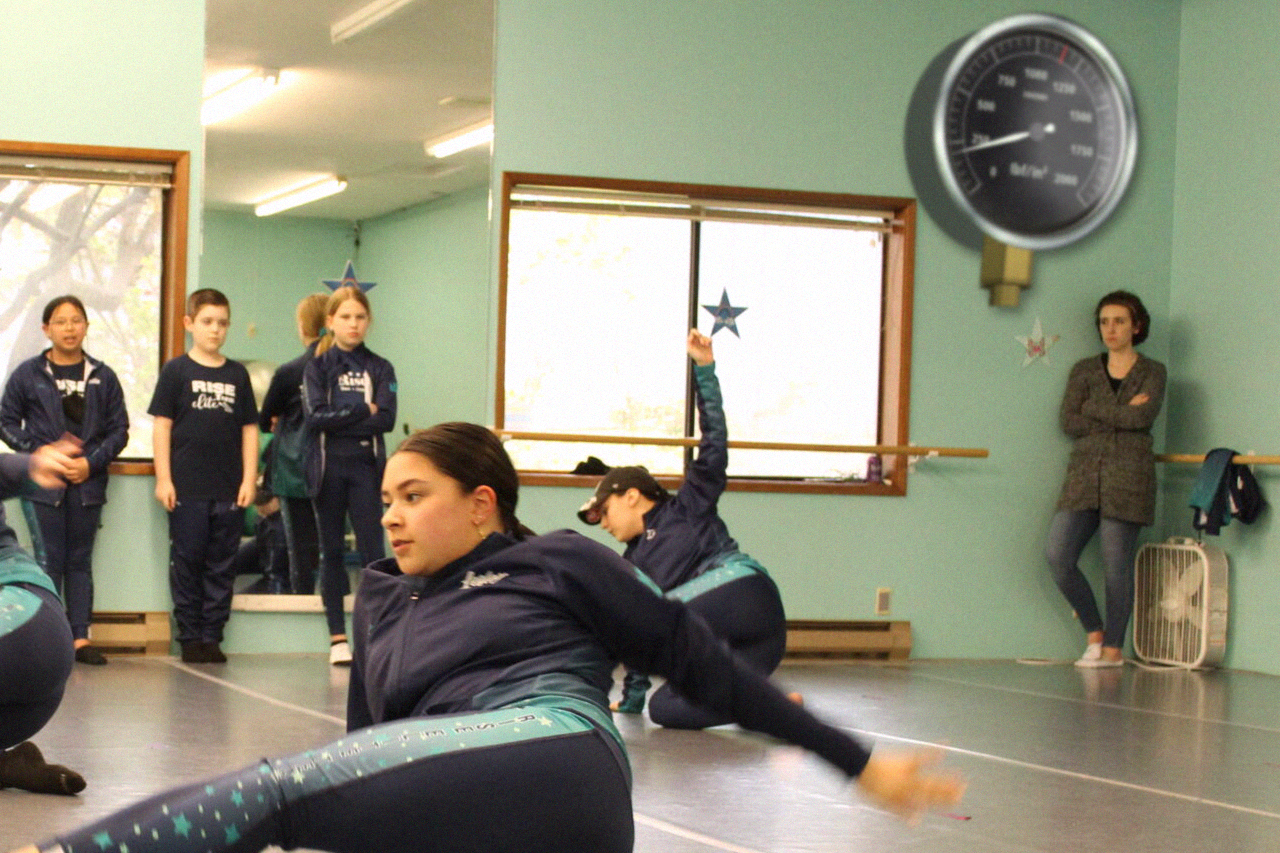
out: 200 psi
